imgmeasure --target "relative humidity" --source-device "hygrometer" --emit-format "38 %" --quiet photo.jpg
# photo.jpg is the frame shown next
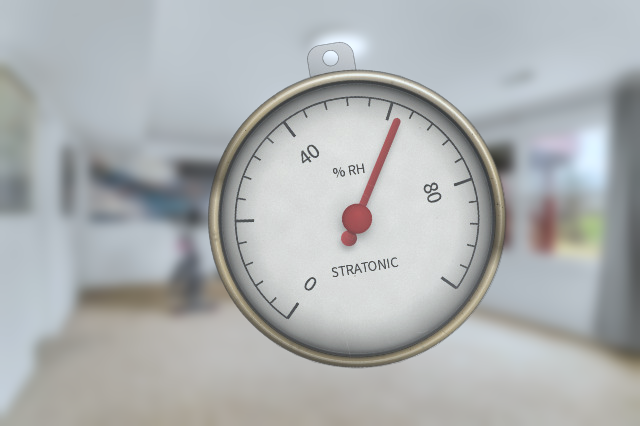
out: 62 %
